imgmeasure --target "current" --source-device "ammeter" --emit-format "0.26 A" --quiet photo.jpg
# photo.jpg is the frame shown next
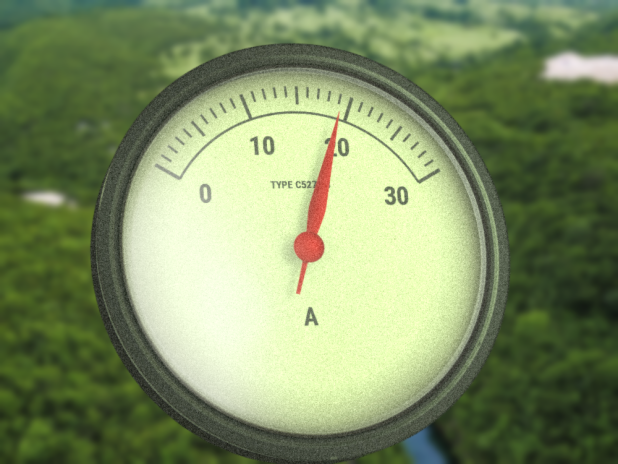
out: 19 A
